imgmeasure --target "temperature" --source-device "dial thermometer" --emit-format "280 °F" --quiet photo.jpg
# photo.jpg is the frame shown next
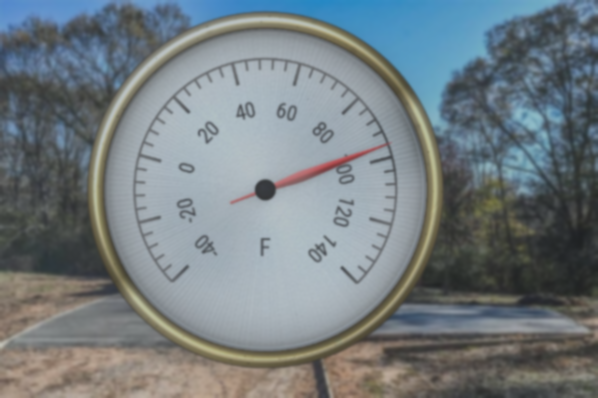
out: 96 °F
